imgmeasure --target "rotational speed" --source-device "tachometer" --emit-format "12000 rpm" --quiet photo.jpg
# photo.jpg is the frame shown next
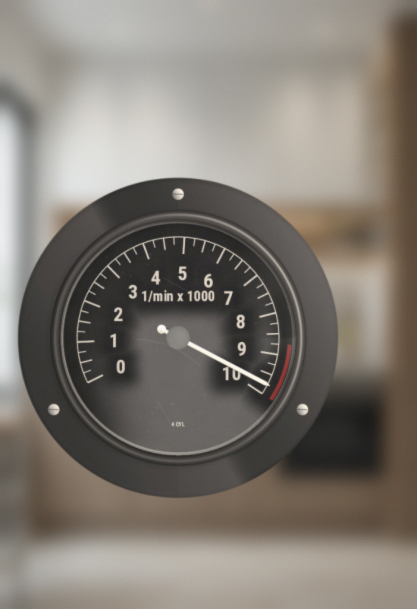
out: 9750 rpm
